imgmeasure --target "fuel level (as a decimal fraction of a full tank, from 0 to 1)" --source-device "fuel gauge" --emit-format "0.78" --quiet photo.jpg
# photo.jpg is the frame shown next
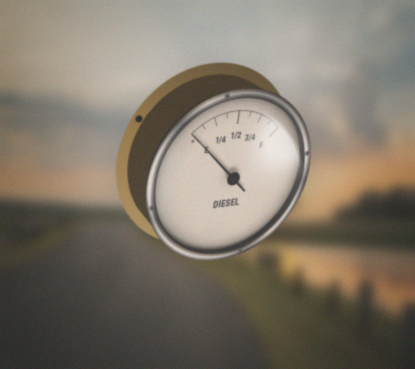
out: 0
